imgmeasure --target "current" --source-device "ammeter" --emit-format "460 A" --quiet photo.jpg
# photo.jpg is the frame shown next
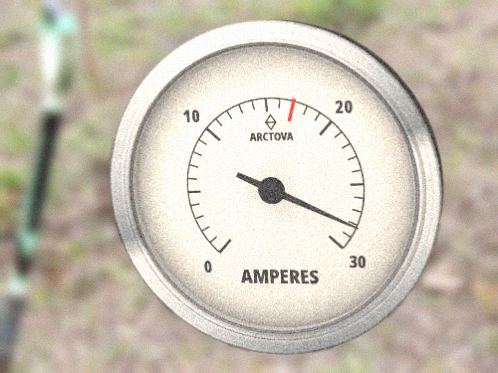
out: 28 A
